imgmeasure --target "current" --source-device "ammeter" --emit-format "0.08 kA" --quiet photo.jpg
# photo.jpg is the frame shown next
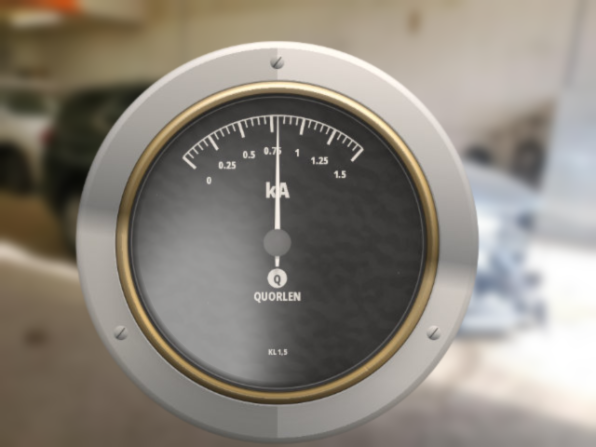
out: 0.8 kA
